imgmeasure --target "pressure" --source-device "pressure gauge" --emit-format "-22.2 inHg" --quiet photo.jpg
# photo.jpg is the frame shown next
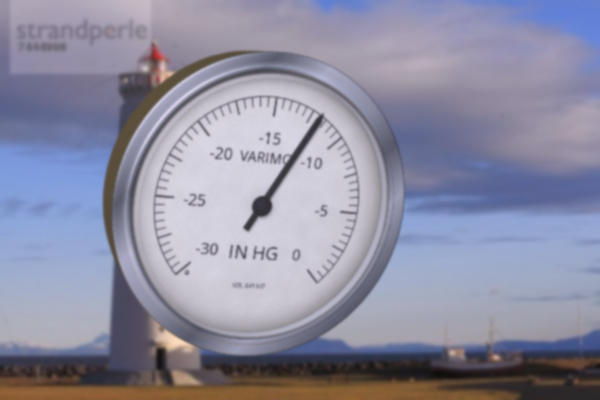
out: -12 inHg
